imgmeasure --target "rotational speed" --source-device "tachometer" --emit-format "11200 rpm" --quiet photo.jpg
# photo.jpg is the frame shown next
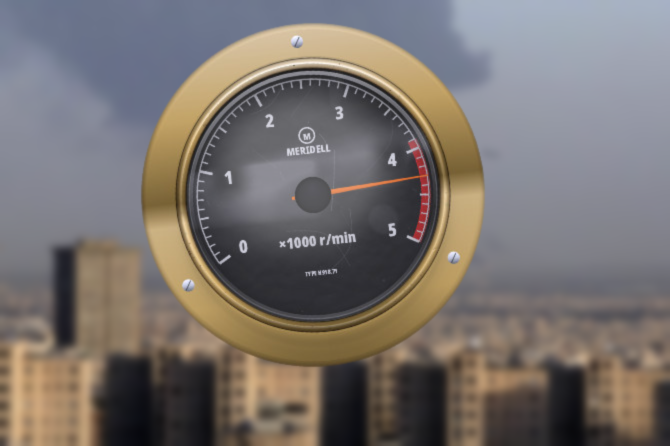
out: 4300 rpm
